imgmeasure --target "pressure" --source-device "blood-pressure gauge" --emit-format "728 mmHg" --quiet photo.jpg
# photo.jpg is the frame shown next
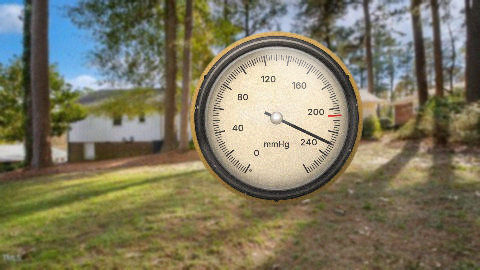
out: 230 mmHg
